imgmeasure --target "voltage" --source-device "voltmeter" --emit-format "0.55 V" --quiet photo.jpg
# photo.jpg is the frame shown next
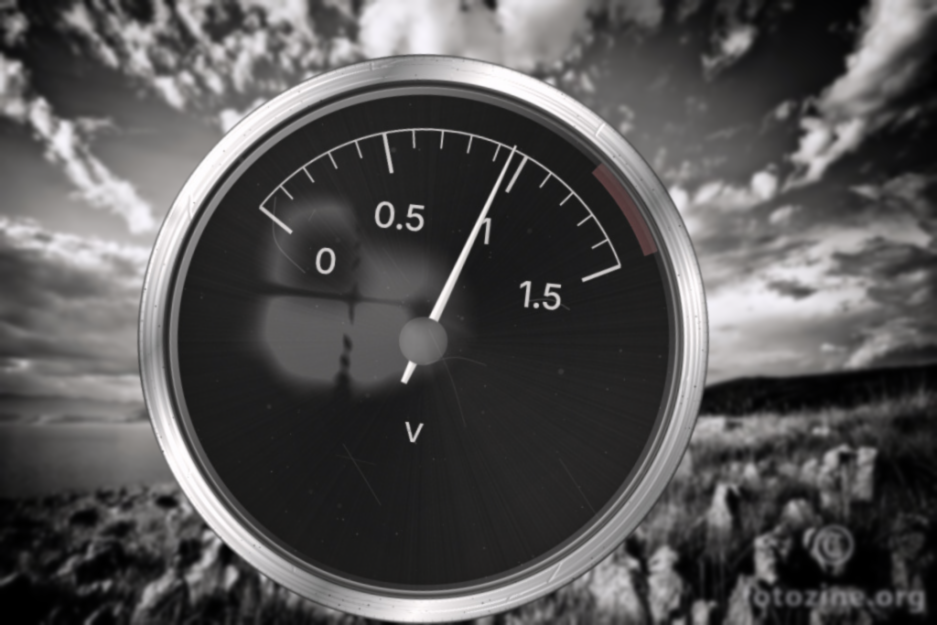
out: 0.95 V
